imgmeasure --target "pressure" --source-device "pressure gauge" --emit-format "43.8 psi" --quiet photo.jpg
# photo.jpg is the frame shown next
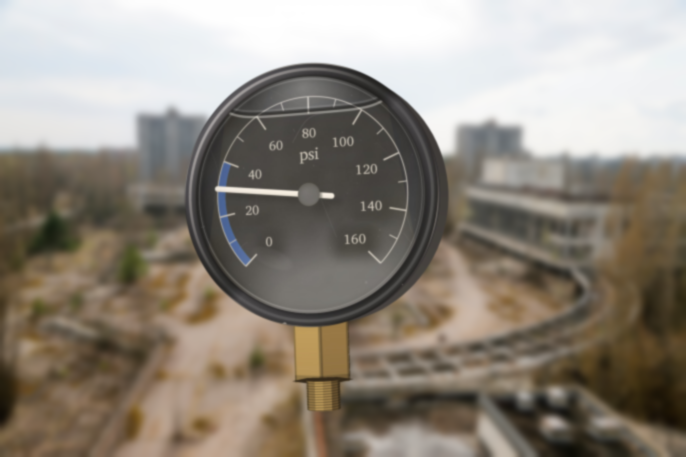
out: 30 psi
